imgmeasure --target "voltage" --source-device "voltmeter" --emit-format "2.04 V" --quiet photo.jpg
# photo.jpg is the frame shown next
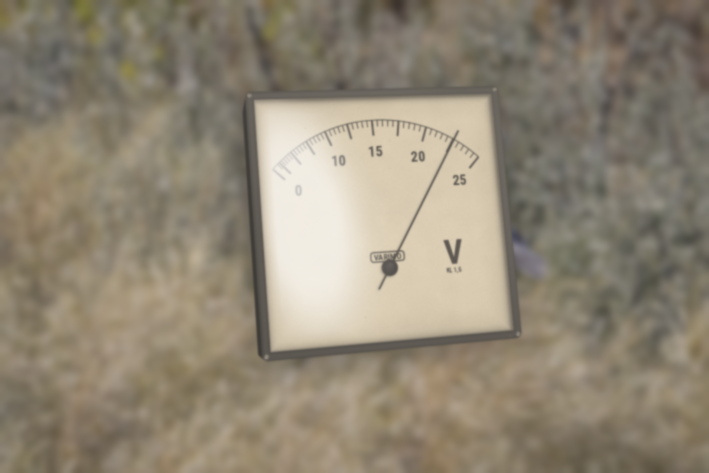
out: 22.5 V
